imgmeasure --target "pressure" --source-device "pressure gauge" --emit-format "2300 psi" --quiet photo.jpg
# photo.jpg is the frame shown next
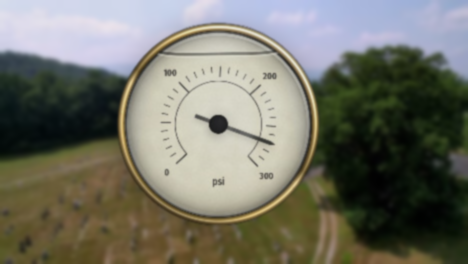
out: 270 psi
